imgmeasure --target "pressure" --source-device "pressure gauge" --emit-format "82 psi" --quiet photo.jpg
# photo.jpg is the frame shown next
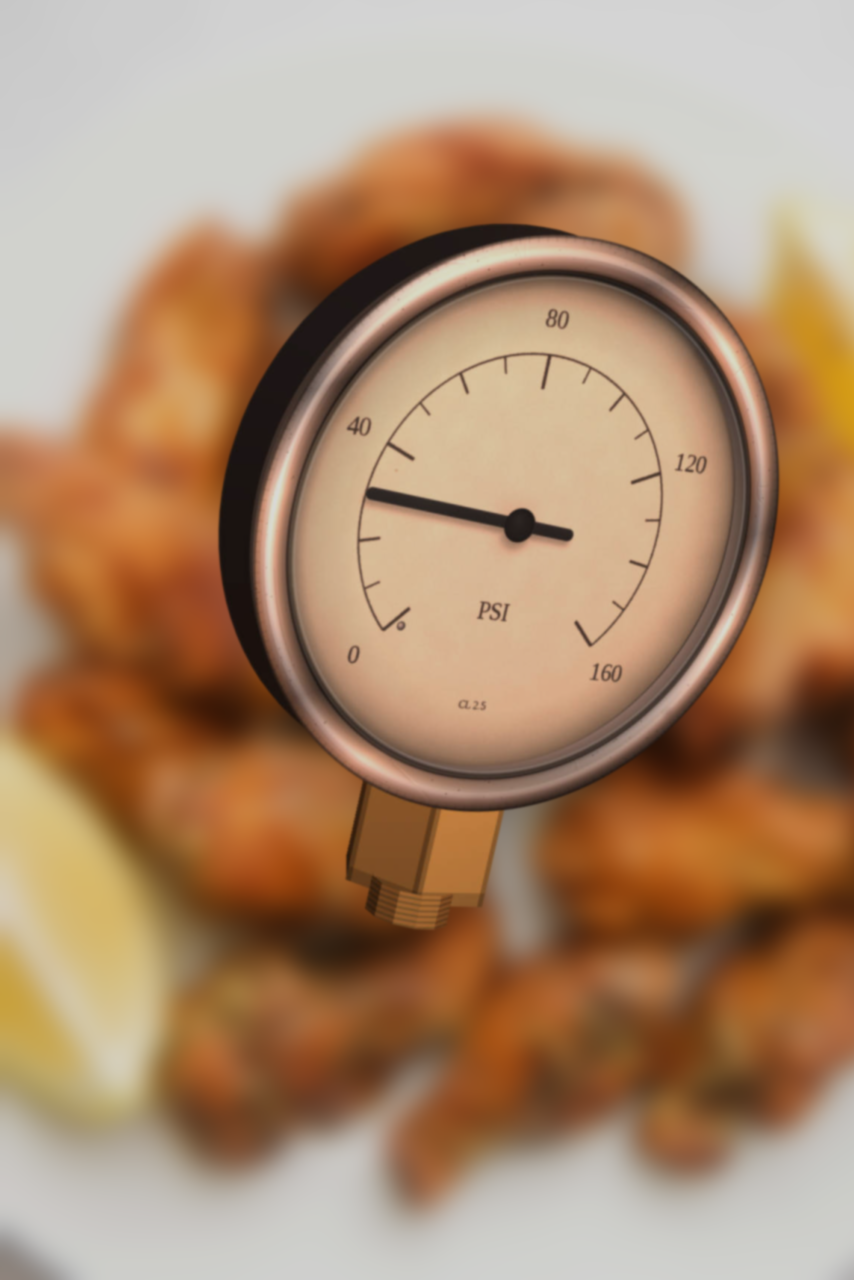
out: 30 psi
